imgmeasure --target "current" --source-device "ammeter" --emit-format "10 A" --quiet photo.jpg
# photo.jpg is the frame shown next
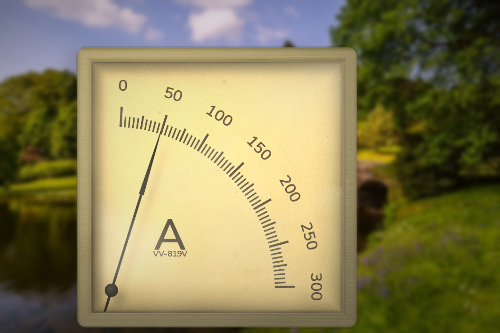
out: 50 A
